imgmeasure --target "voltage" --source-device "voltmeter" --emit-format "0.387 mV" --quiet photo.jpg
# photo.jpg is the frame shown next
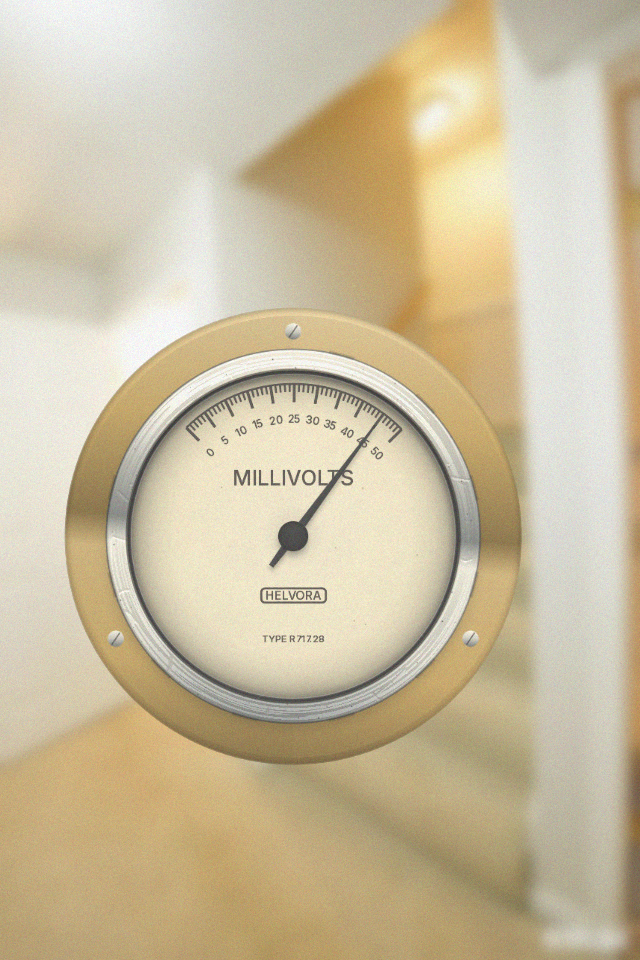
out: 45 mV
